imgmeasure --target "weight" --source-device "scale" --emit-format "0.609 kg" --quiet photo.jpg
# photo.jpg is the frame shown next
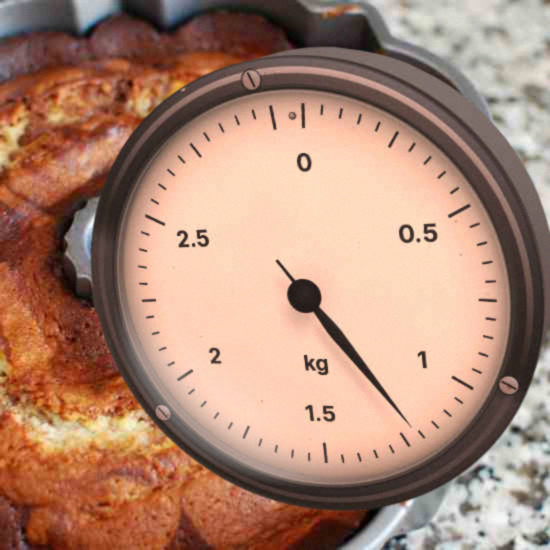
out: 1.2 kg
